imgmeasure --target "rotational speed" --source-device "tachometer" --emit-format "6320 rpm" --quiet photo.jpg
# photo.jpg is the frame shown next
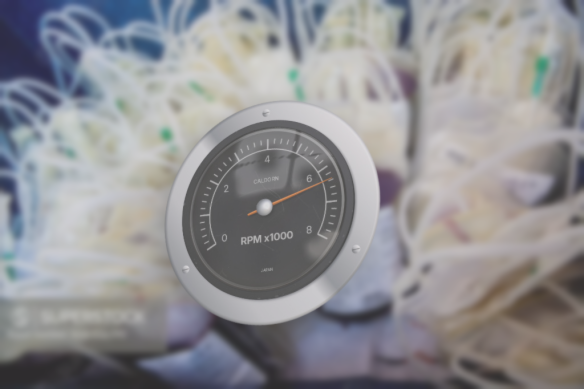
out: 6400 rpm
